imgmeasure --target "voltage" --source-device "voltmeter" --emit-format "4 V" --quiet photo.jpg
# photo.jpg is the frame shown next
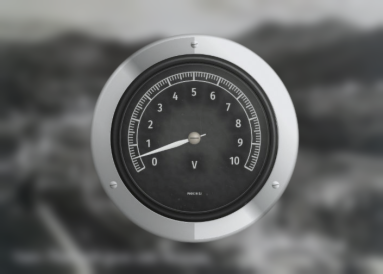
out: 0.5 V
